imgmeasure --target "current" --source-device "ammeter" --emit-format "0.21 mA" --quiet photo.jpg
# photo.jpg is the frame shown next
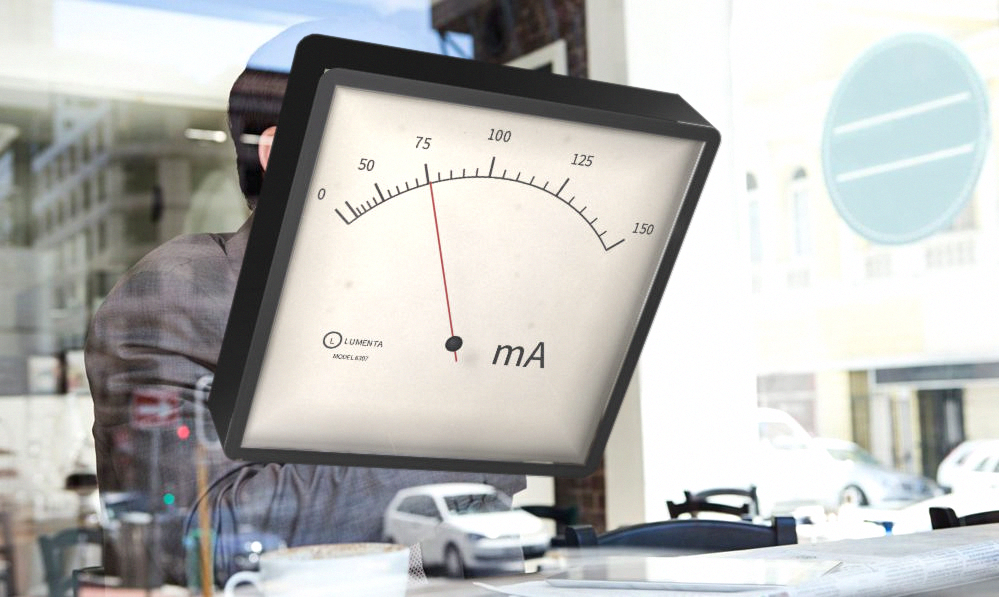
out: 75 mA
